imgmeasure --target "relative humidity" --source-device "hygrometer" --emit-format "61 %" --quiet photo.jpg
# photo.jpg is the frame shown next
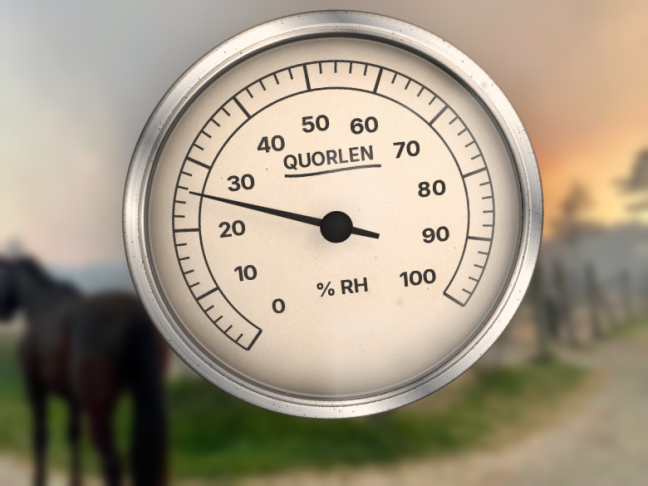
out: 26 %
